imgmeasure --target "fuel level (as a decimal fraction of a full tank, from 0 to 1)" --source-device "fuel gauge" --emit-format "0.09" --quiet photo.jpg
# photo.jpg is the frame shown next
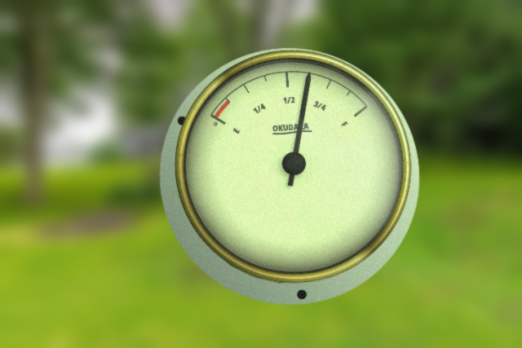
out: 0.625
